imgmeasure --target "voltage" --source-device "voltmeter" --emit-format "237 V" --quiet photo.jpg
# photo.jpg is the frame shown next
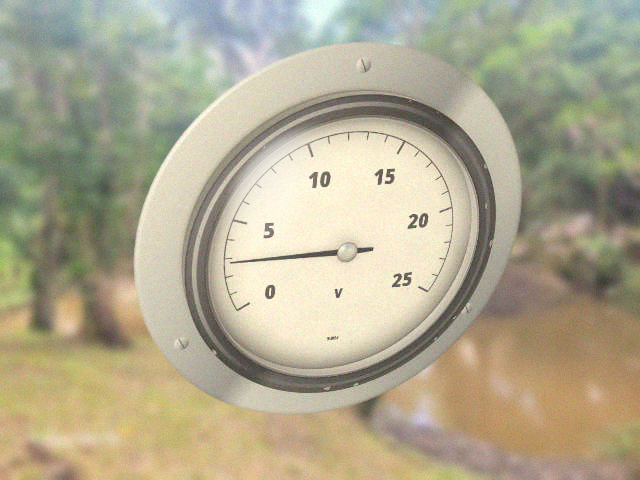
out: 3 V
